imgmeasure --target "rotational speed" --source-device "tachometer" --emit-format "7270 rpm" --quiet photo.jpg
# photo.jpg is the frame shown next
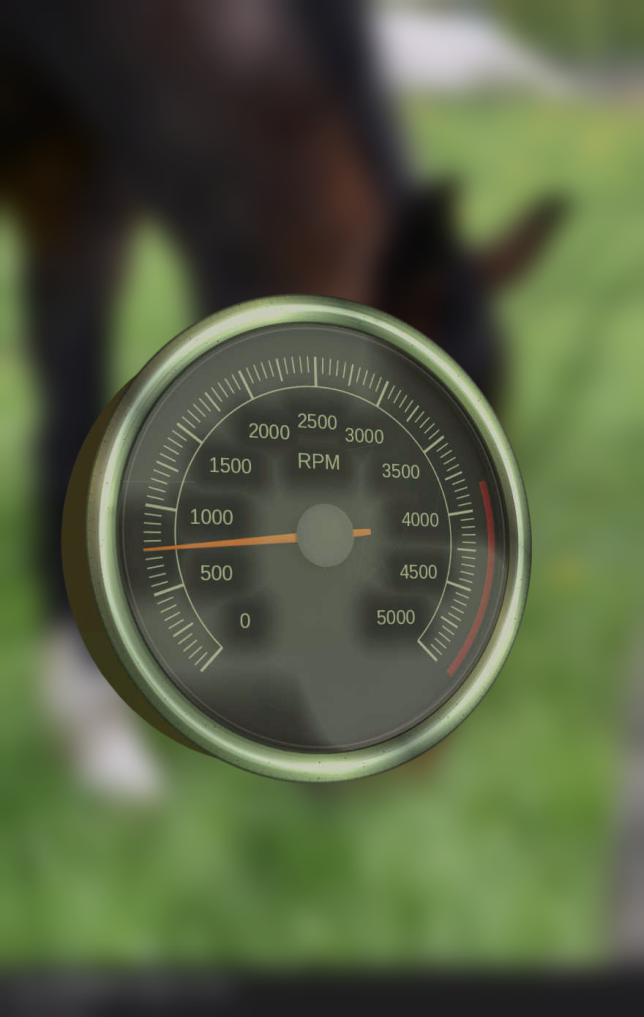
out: 750 rpm
